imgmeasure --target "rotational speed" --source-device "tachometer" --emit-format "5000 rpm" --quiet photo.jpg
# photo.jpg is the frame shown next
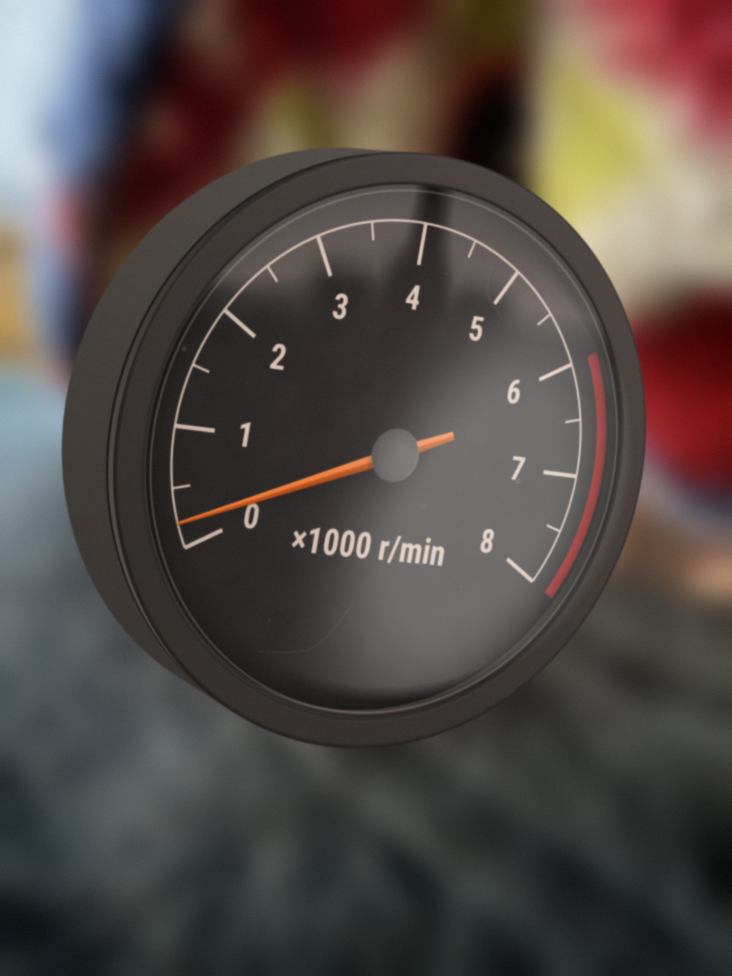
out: 250 rpm
